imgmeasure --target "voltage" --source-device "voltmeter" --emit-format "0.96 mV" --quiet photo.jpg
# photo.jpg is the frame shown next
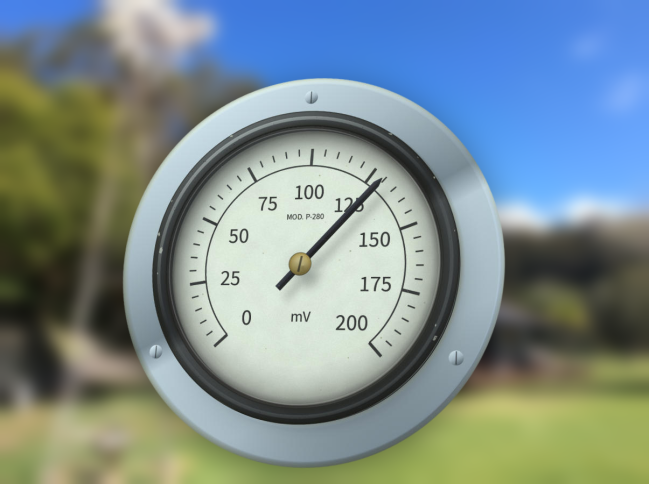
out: 130 mV
